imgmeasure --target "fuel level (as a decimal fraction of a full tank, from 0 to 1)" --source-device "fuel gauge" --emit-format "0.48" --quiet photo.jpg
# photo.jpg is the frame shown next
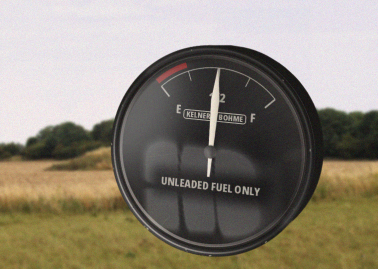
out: 0.5
